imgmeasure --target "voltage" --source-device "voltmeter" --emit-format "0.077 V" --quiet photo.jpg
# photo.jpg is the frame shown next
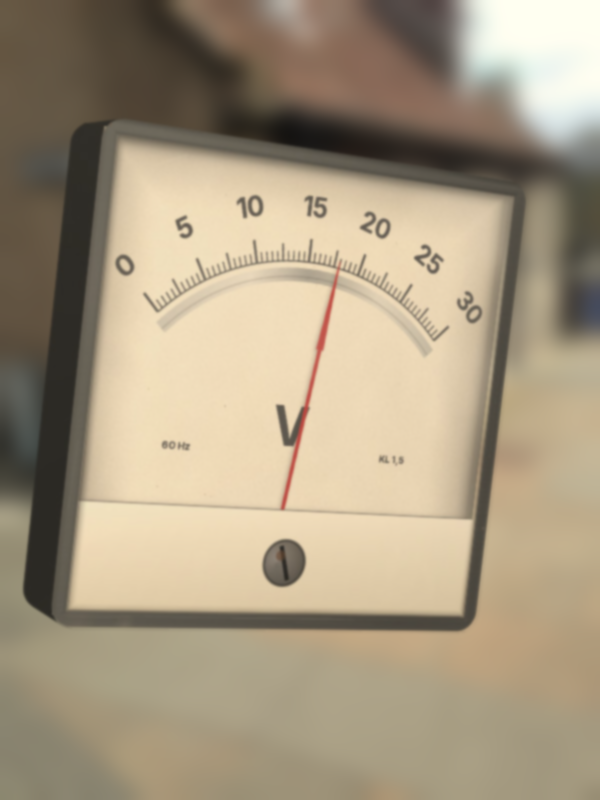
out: 17.5 V
